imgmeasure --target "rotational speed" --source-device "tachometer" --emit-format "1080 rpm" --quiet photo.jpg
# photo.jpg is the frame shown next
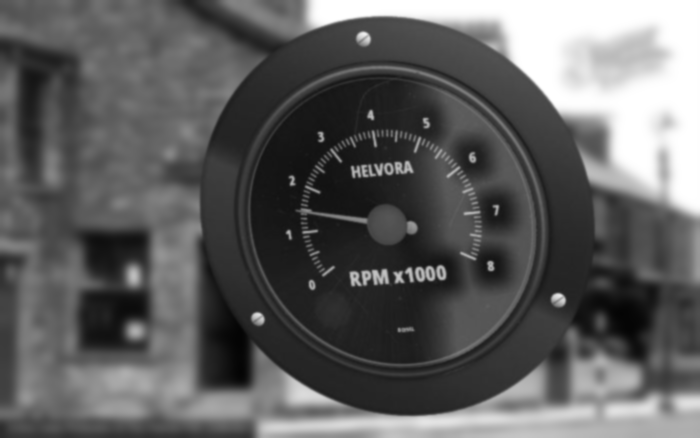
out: 1500 rpm
